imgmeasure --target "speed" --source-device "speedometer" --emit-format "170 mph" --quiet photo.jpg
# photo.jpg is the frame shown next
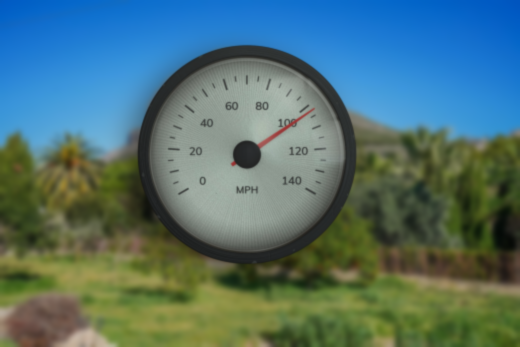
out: 102.5 mph
